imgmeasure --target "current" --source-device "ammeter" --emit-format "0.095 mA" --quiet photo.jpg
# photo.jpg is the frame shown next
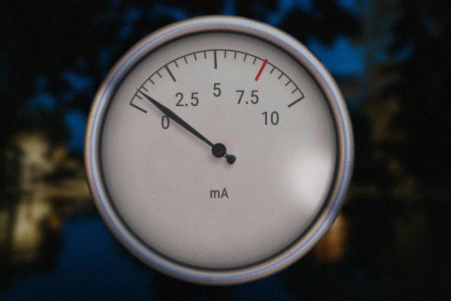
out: 0.75 mA
